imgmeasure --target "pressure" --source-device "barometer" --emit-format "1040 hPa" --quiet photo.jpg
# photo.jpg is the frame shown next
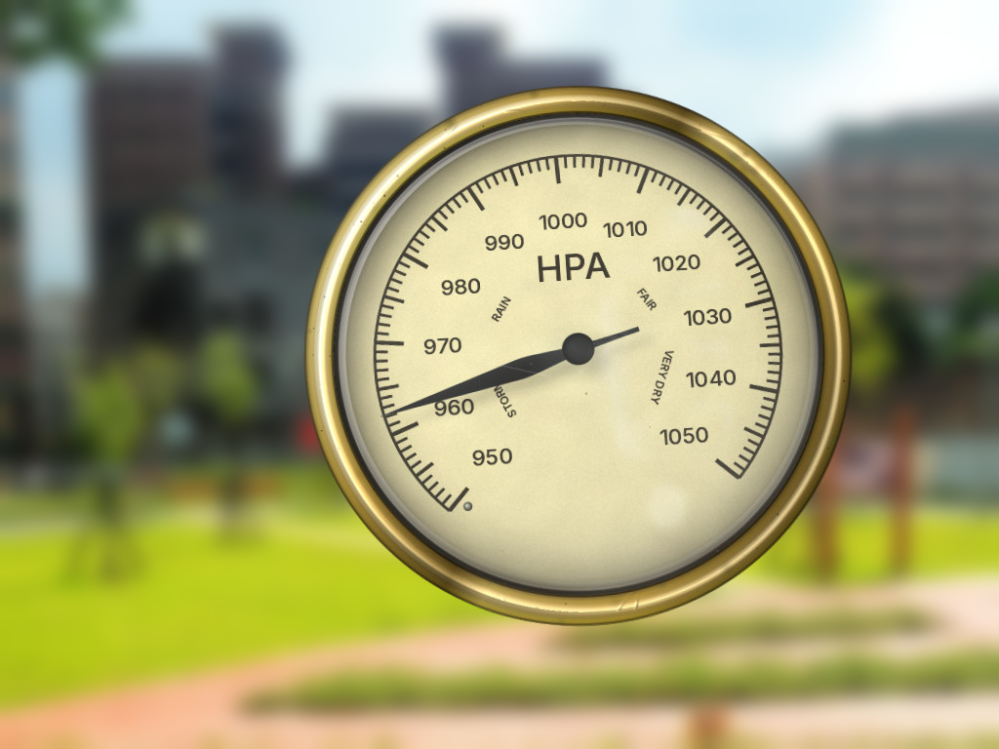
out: 962 hPa
